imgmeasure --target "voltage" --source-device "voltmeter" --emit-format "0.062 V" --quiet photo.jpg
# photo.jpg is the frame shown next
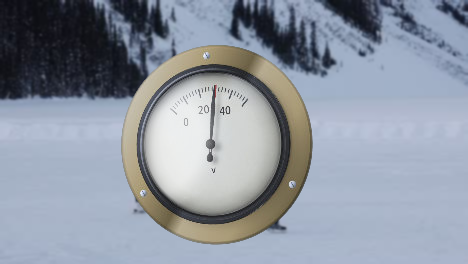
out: 30 V
